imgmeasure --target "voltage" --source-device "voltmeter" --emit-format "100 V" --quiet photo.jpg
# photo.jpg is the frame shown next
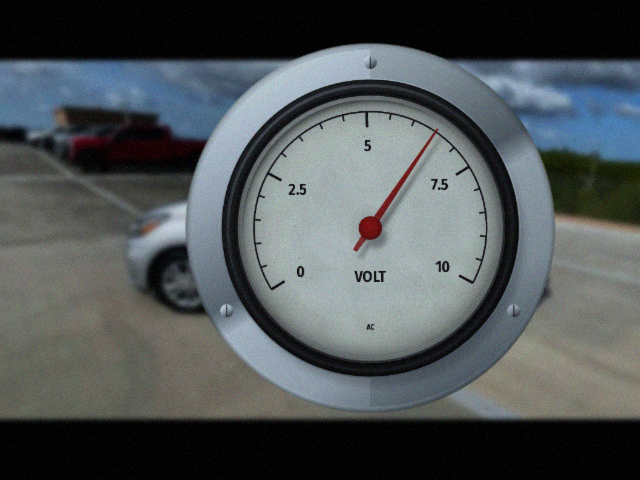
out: 6.5 V
